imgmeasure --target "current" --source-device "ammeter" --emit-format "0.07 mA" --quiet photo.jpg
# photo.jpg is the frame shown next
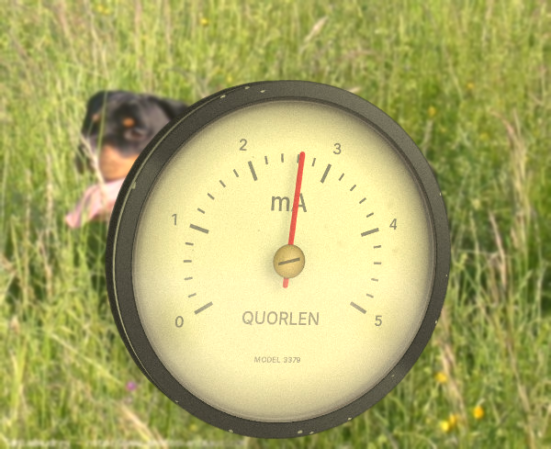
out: 2.6 mA
